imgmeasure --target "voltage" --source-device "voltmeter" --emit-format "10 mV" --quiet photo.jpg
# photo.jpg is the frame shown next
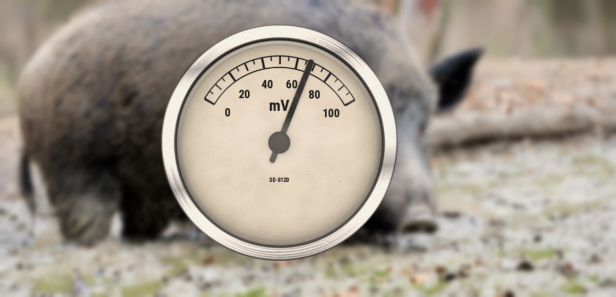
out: 67.5 mV
